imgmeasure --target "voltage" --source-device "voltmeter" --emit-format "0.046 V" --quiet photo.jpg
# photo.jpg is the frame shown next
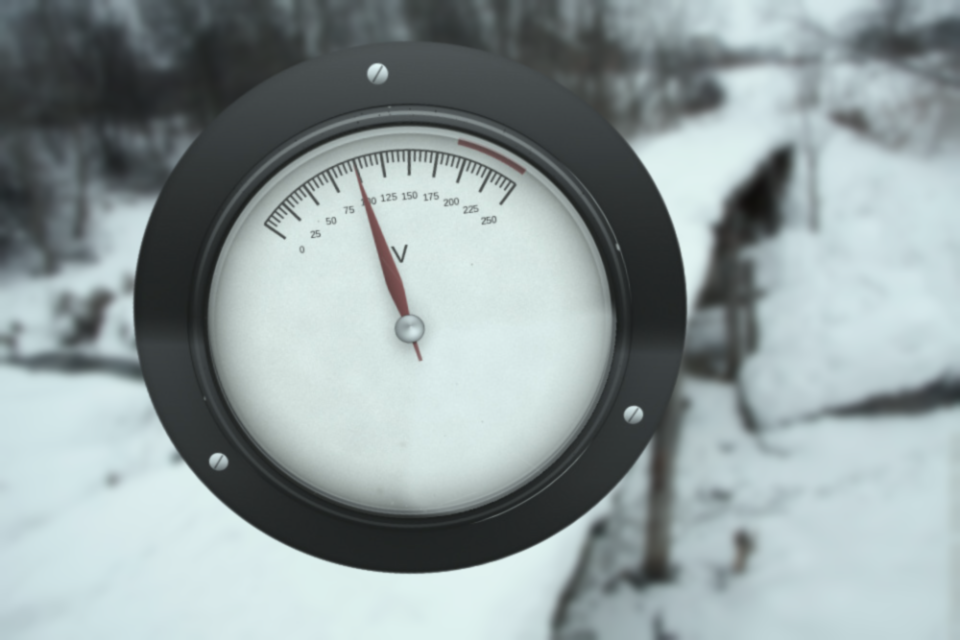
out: 100 V
